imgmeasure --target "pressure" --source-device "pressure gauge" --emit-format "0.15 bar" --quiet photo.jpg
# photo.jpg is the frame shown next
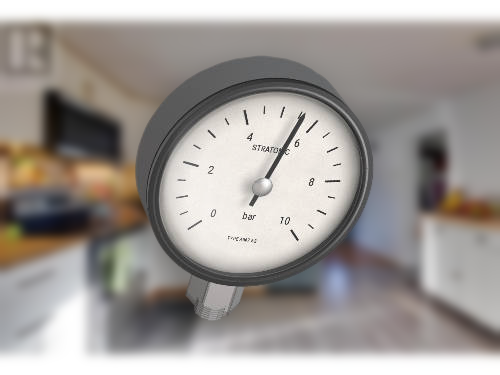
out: 5.5 bar
